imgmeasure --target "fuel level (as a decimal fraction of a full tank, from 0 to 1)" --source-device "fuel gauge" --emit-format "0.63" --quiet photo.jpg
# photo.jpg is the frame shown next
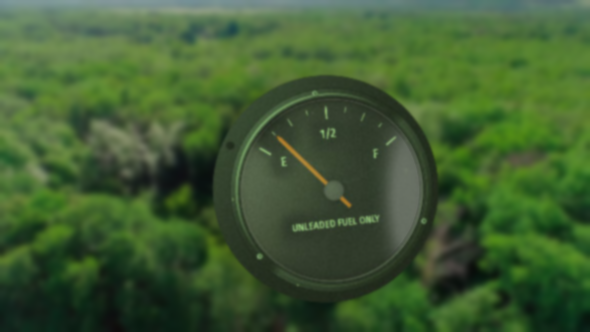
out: 0.125
